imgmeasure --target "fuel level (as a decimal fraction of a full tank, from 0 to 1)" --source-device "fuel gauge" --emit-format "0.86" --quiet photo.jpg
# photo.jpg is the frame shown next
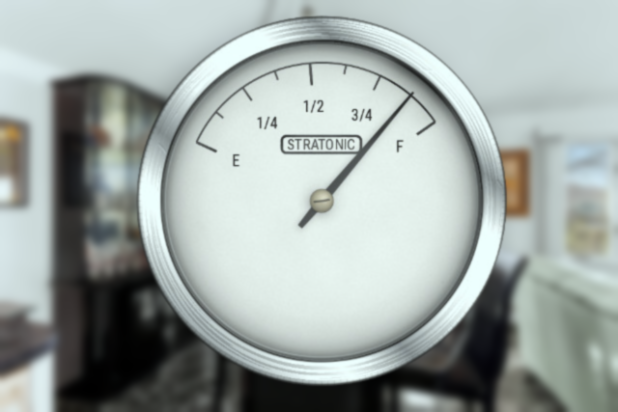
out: 0.875
